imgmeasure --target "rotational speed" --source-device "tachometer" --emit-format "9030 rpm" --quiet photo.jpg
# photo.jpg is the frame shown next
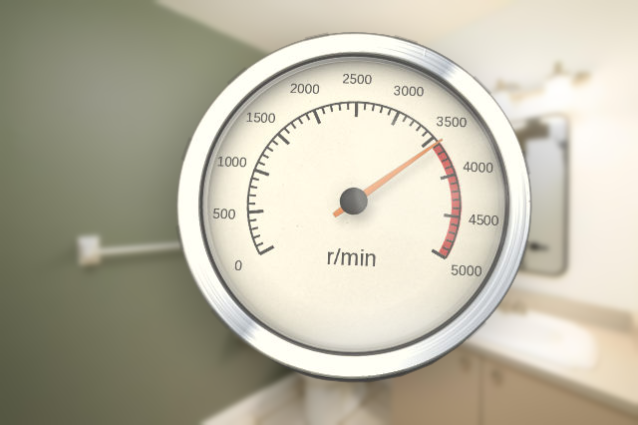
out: 3600 rpm
